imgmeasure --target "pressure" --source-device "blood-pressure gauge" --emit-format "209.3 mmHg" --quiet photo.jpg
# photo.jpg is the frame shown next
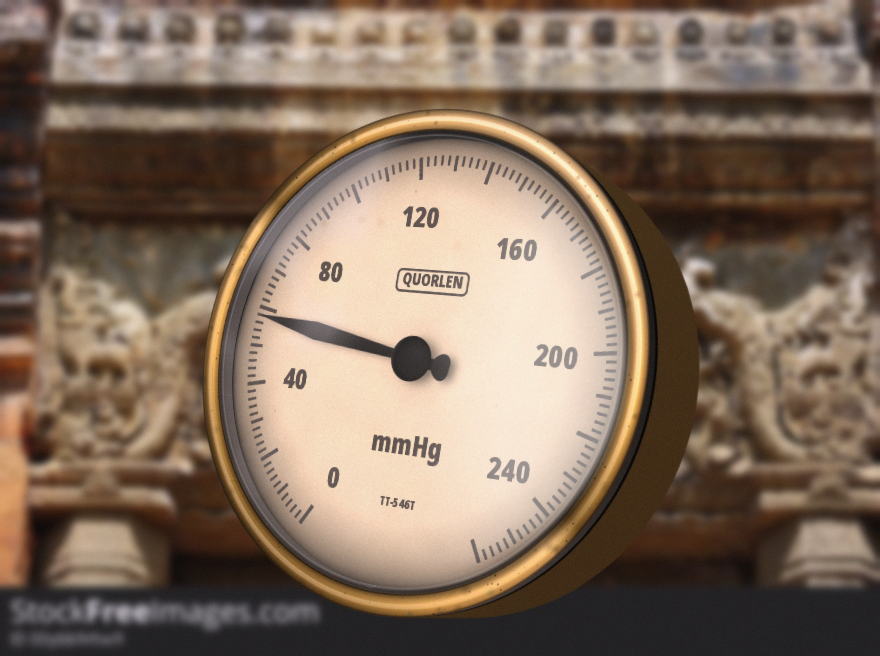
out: 58 mmHg
